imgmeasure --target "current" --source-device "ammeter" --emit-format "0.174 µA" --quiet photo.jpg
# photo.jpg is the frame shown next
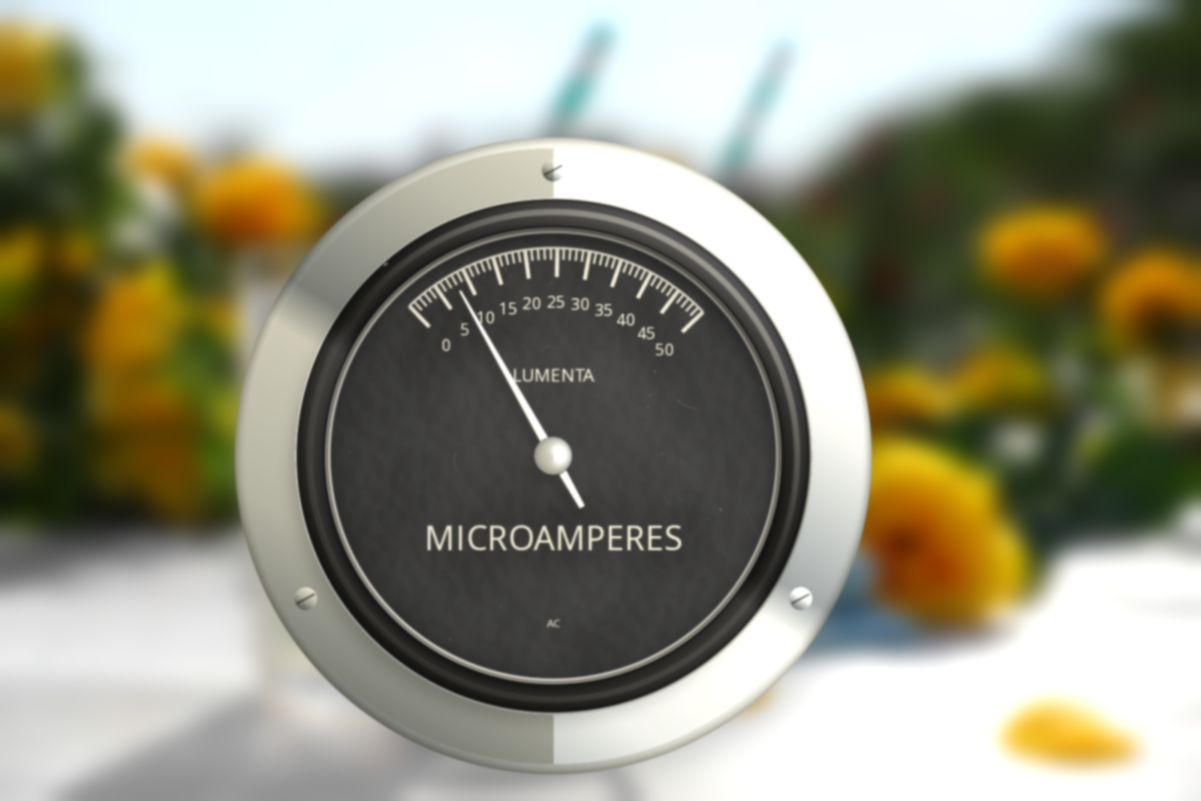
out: 8 µA
